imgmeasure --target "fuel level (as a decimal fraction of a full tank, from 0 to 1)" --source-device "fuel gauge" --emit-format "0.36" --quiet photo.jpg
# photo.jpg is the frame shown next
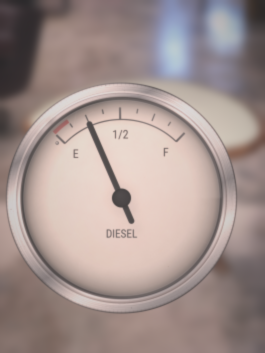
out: 0.25
